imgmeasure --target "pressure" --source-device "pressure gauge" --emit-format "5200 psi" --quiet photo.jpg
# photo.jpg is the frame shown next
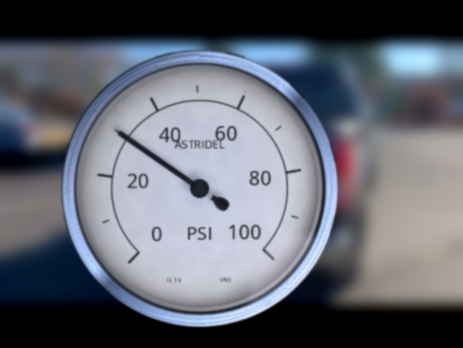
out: 30 psi
